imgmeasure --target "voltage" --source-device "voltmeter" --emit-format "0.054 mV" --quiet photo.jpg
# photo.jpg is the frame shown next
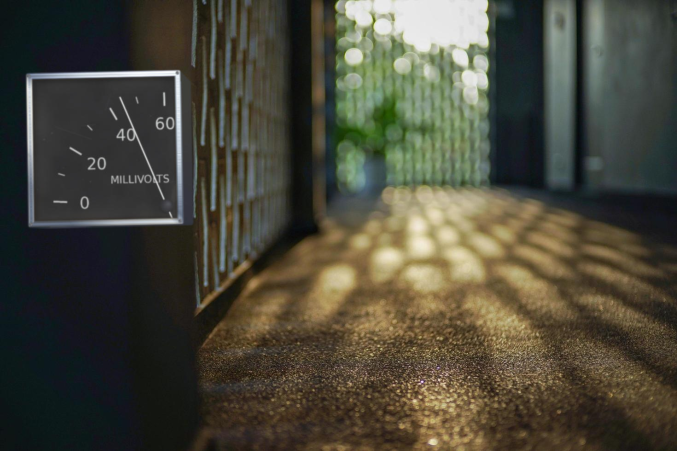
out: 45 mV
